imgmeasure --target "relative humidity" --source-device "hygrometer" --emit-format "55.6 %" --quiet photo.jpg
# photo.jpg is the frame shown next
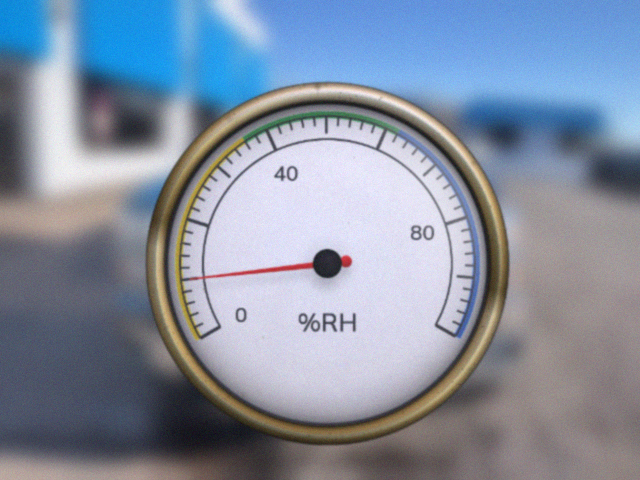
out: 10 %
